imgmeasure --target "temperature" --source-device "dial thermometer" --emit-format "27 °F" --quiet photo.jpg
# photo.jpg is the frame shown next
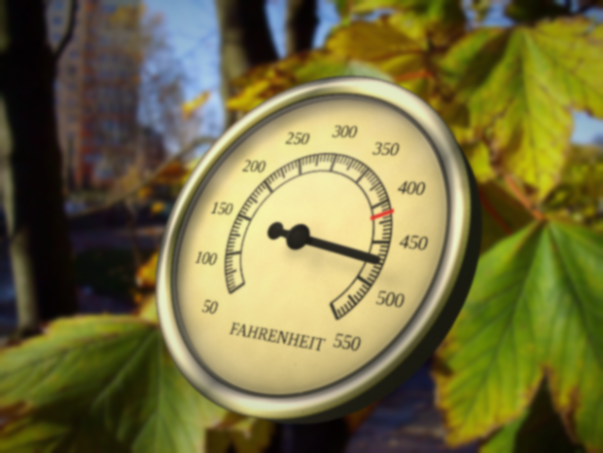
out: 475 °F
